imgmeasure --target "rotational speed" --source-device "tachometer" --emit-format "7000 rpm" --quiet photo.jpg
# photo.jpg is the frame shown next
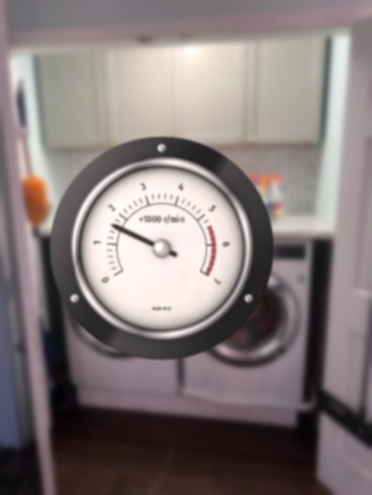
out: 1600 rpm
